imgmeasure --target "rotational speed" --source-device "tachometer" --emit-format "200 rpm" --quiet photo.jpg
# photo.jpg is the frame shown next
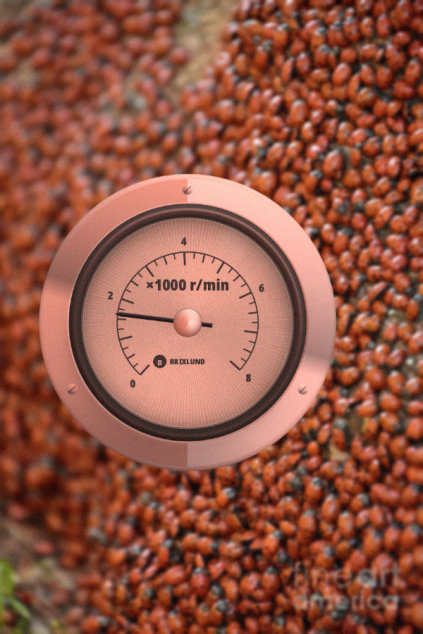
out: 1625 rpm
